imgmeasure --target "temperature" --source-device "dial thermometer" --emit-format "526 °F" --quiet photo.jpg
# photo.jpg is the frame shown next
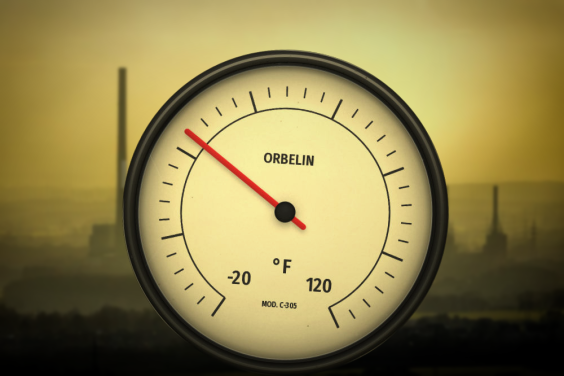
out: 24 °F
